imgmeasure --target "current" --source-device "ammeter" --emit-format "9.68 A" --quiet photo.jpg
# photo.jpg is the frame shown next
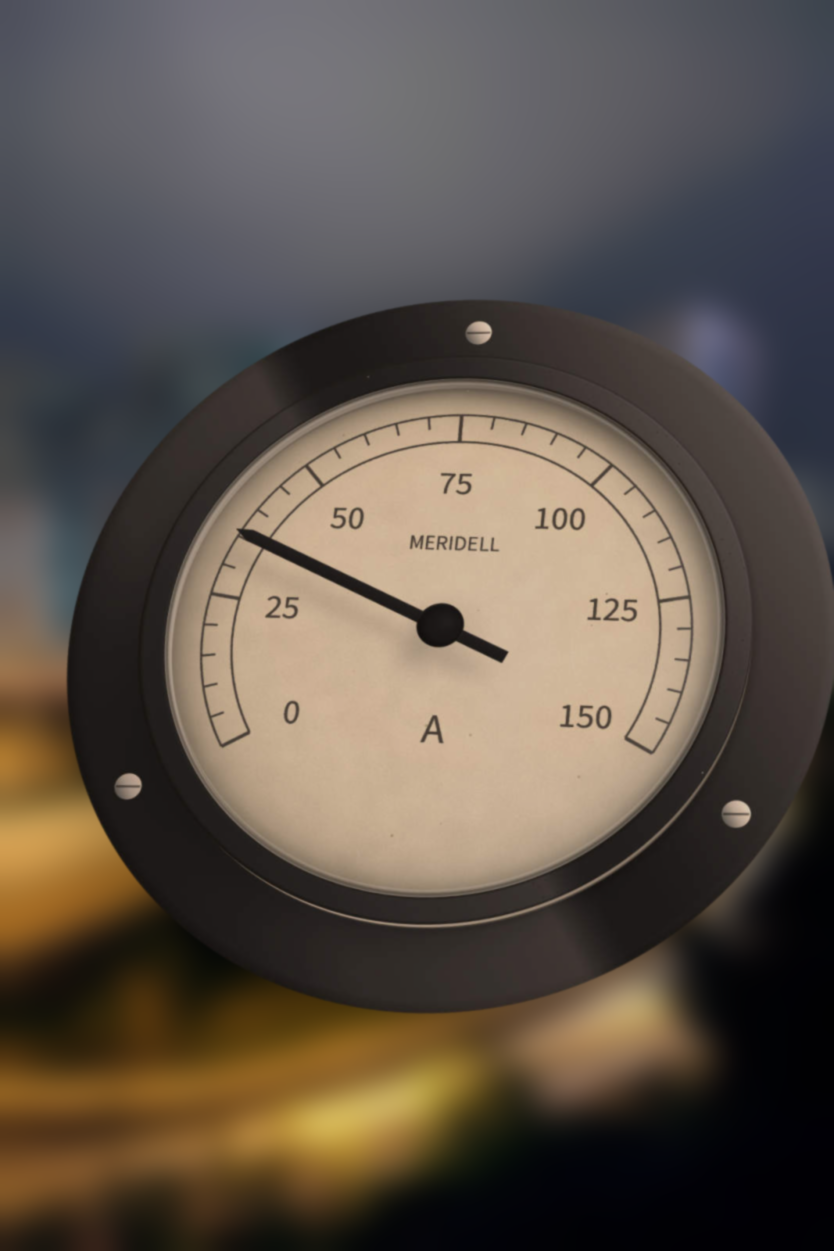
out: 35 A
